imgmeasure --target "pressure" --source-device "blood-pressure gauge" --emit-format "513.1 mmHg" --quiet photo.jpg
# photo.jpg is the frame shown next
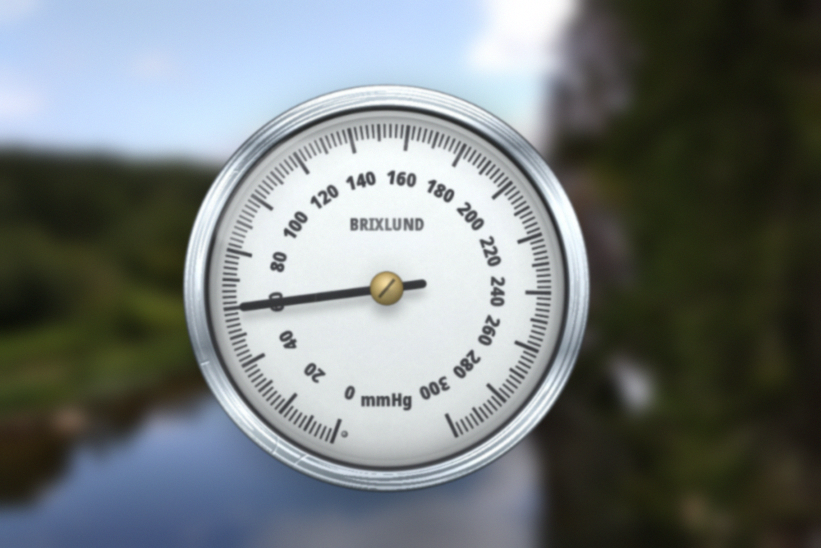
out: 60 mmHg
